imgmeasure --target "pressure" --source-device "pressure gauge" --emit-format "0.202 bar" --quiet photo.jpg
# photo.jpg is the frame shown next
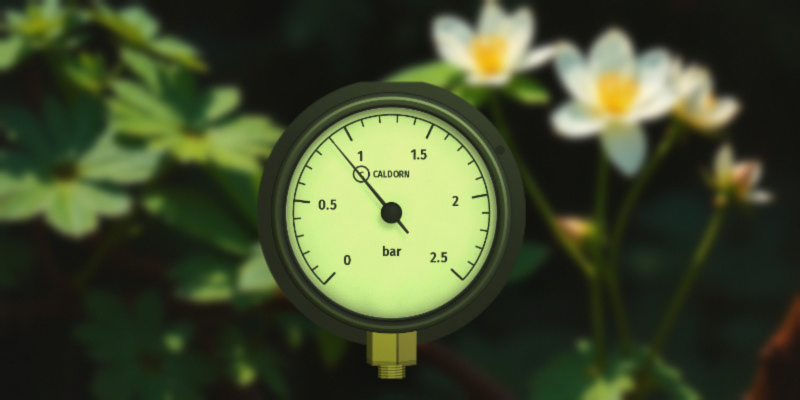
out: 0.9 bar
